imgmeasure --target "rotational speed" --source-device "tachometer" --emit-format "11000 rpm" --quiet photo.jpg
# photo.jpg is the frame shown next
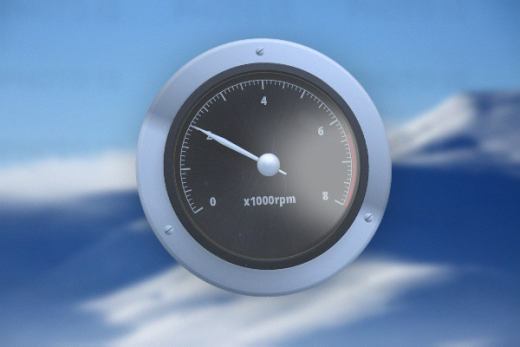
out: 2000 rpm
